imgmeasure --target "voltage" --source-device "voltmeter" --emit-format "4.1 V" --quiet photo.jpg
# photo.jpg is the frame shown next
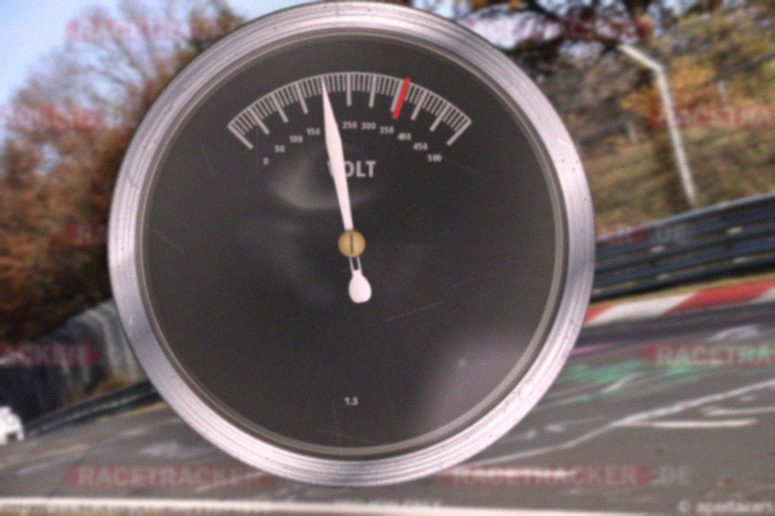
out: 200 V
